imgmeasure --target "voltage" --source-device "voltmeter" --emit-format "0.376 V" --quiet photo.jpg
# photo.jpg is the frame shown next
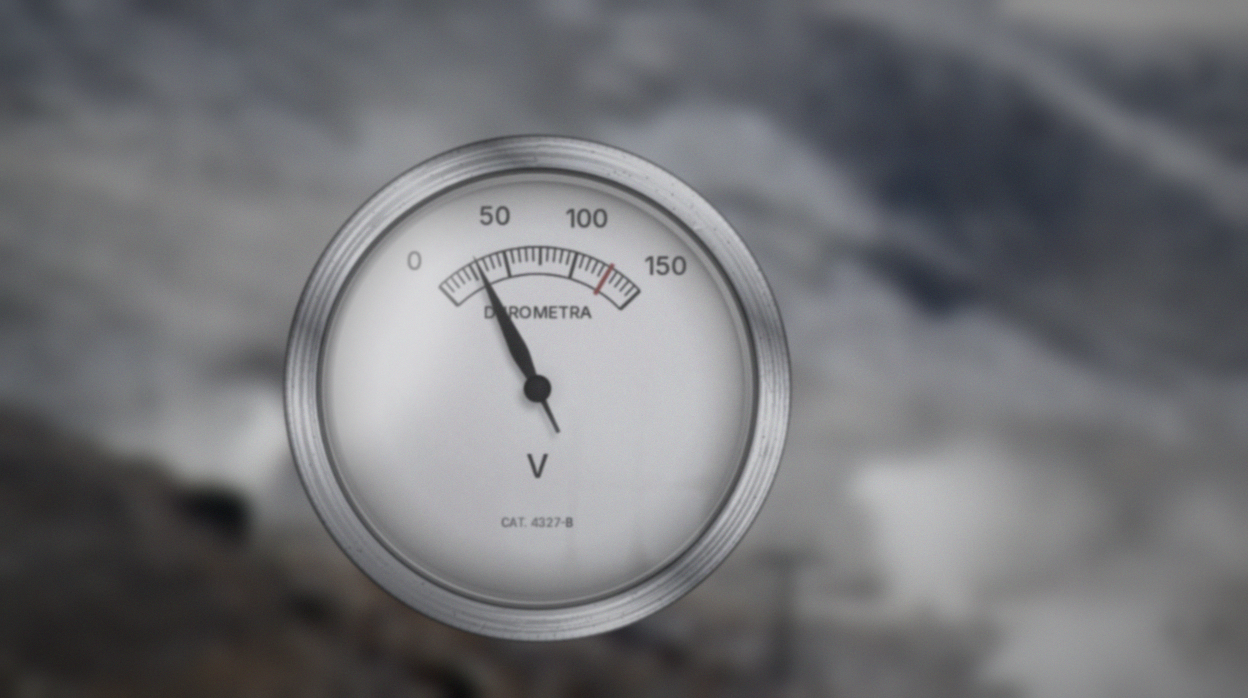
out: 30 V
